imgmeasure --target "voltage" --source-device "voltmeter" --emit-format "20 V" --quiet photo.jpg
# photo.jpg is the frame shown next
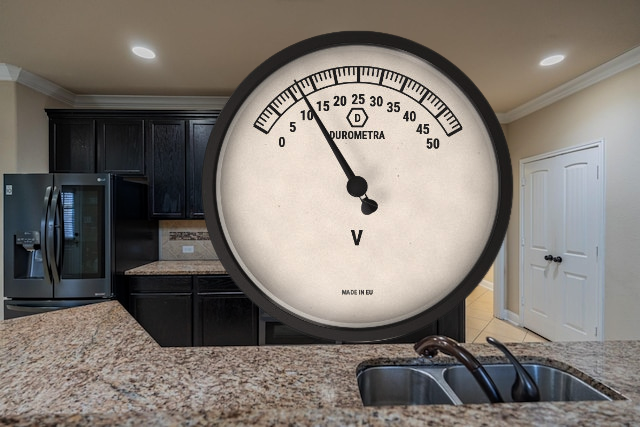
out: 12 V
